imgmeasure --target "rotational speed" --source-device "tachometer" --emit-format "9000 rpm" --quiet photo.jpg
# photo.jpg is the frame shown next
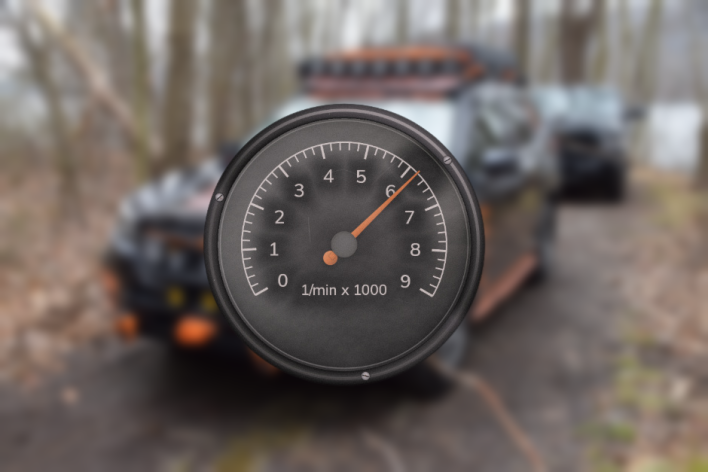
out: 6200 rpm
